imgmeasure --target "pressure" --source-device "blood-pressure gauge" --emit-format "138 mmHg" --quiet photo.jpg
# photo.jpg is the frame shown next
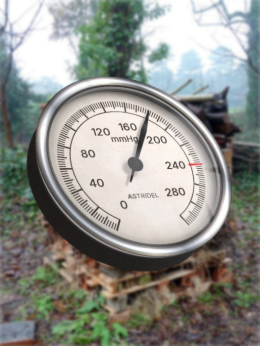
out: 180 mmHg
